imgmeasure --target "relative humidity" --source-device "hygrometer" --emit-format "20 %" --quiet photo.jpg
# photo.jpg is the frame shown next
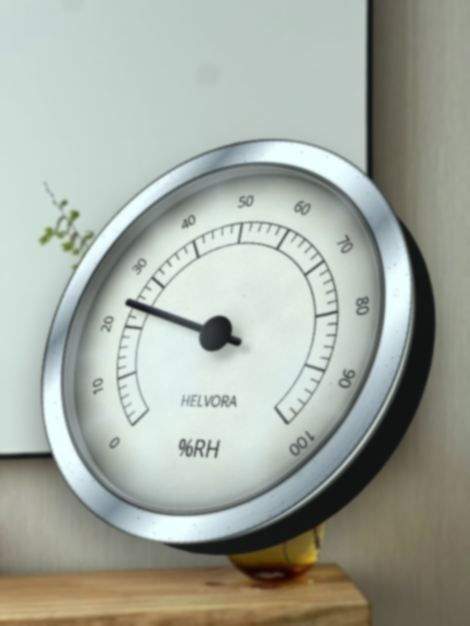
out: 24 %
